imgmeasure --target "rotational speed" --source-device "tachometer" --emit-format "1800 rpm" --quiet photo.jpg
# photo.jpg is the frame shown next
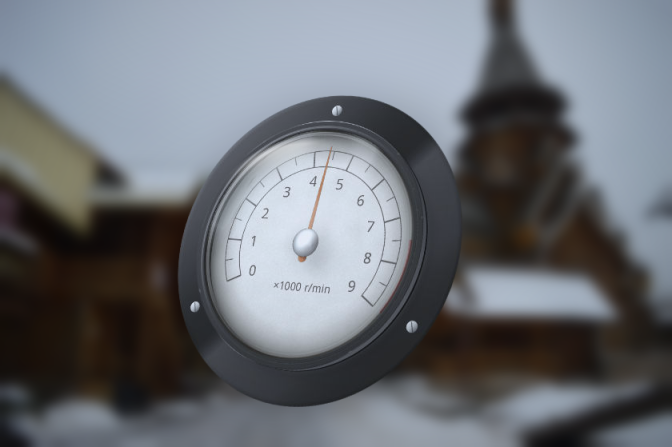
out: 4500 rpm
